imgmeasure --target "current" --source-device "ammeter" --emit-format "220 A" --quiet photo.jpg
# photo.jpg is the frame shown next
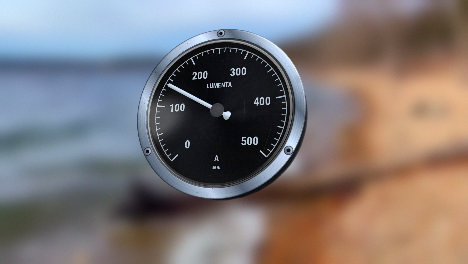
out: 140 A
